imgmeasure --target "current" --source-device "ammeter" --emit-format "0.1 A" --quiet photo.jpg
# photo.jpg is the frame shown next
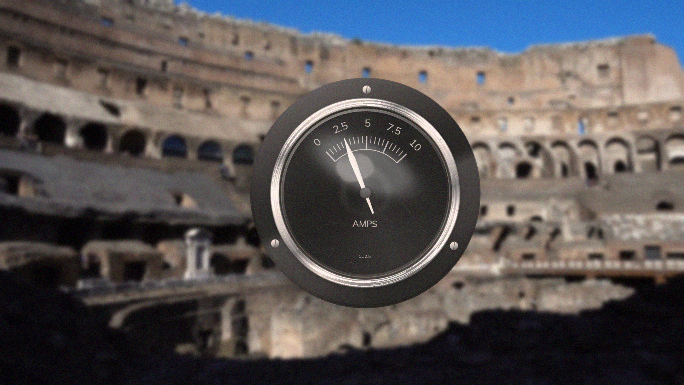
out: 2.5 A
